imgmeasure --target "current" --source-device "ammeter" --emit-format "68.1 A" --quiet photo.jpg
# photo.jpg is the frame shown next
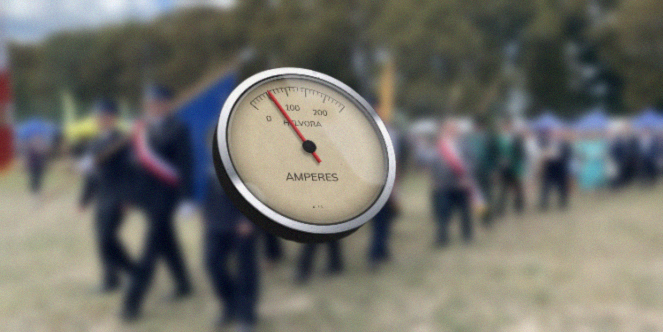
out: 50 A
